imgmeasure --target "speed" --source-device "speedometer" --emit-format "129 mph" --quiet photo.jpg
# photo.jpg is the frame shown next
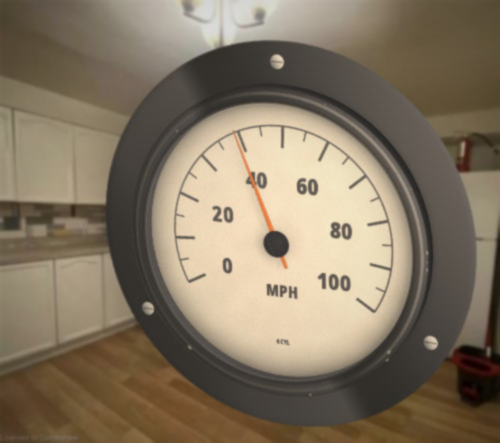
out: 40 mph
